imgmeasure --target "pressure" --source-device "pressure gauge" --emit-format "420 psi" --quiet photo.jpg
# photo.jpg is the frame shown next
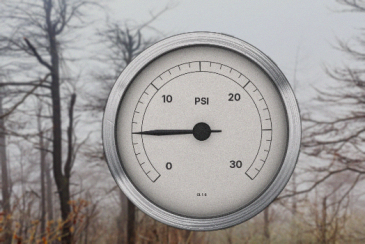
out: 5 psi
